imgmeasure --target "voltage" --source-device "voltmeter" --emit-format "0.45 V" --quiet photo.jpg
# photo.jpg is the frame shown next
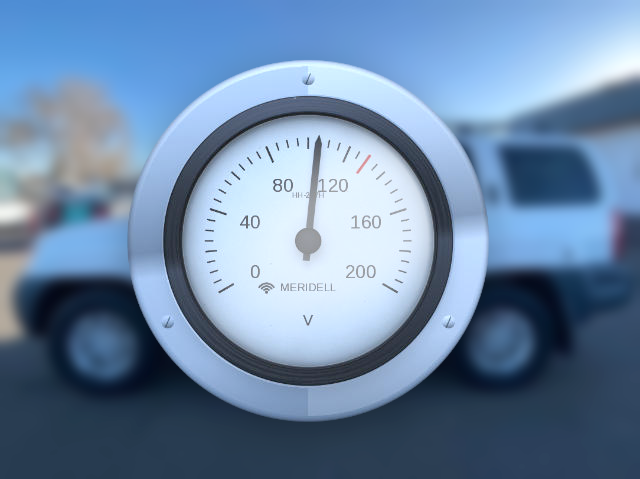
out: 105 V
